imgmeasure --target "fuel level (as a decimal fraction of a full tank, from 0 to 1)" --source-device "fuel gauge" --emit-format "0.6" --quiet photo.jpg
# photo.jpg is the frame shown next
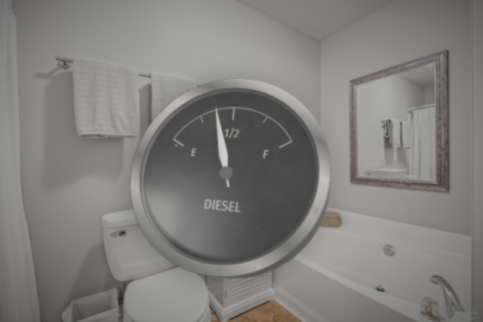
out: 0.375
